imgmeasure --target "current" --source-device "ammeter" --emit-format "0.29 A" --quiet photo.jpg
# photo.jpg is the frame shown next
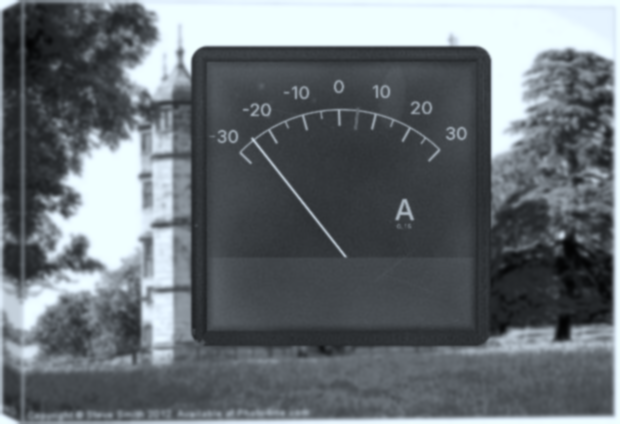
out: -25 A
